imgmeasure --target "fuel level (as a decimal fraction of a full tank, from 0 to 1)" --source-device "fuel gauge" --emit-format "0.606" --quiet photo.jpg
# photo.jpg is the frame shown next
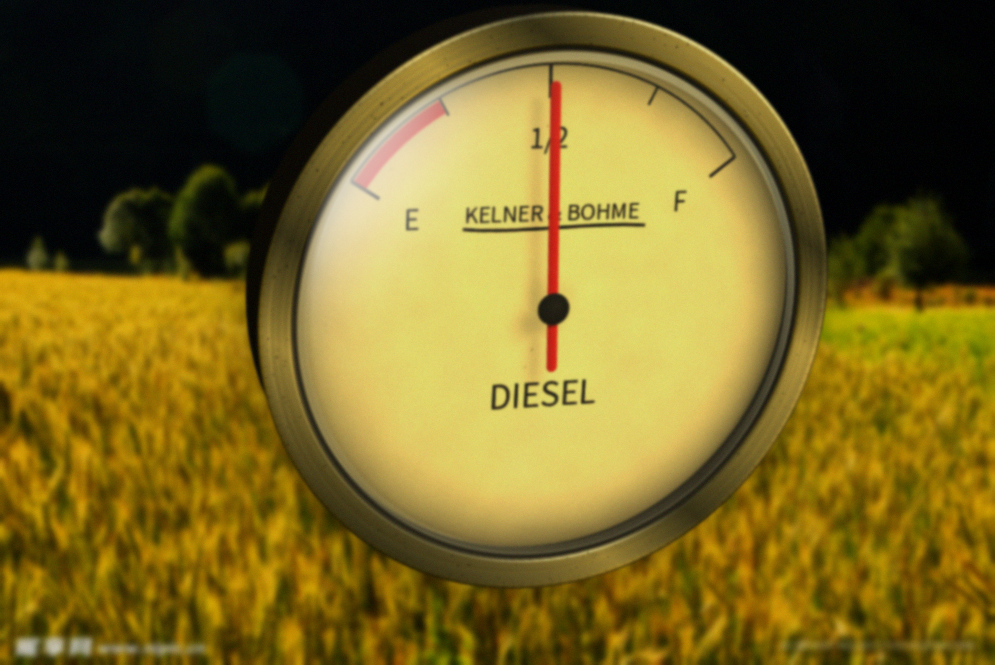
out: 0.5
